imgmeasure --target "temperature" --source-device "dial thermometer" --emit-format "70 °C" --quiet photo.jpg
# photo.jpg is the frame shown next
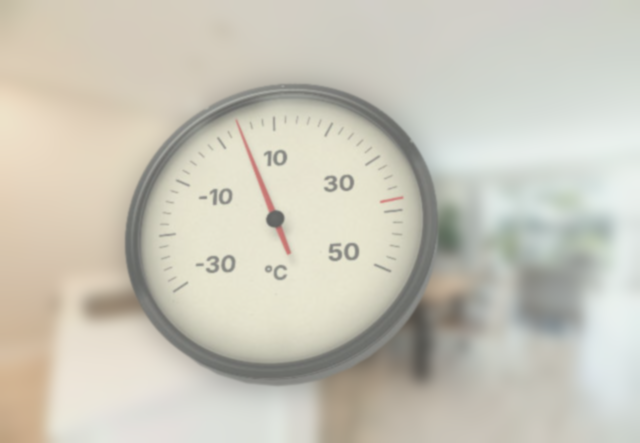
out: 4 °C
